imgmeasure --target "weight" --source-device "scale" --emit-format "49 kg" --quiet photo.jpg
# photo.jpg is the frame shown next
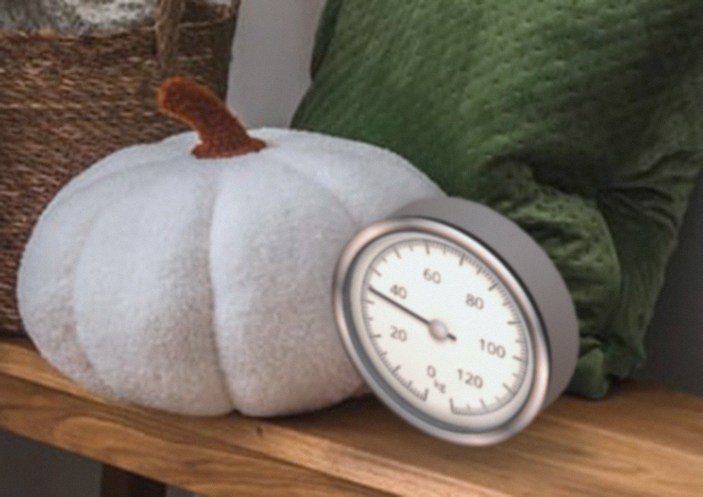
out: 35 kg
